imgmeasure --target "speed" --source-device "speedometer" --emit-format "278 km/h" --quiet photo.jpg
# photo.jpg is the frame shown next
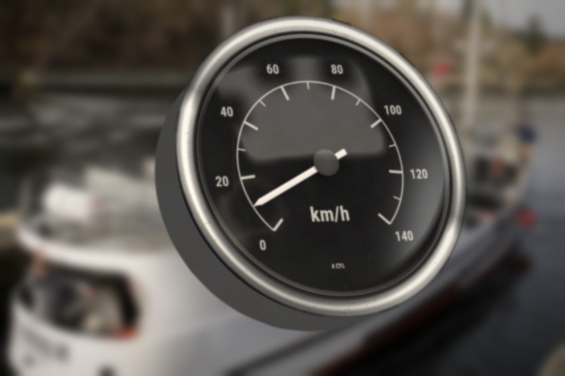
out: 10 km/h
